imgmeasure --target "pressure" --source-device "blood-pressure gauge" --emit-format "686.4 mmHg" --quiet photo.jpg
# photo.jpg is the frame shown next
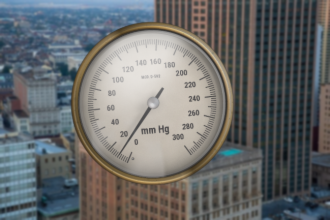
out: 10 mmHg
